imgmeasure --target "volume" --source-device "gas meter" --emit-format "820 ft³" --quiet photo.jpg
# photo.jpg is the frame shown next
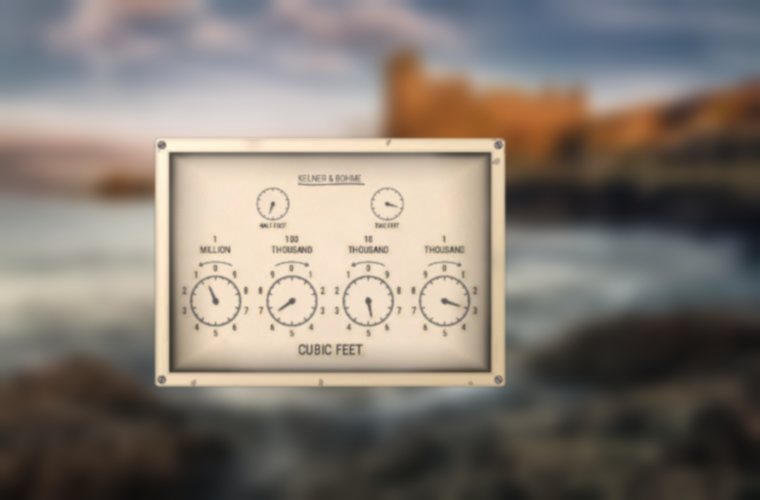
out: 65300 ft³
